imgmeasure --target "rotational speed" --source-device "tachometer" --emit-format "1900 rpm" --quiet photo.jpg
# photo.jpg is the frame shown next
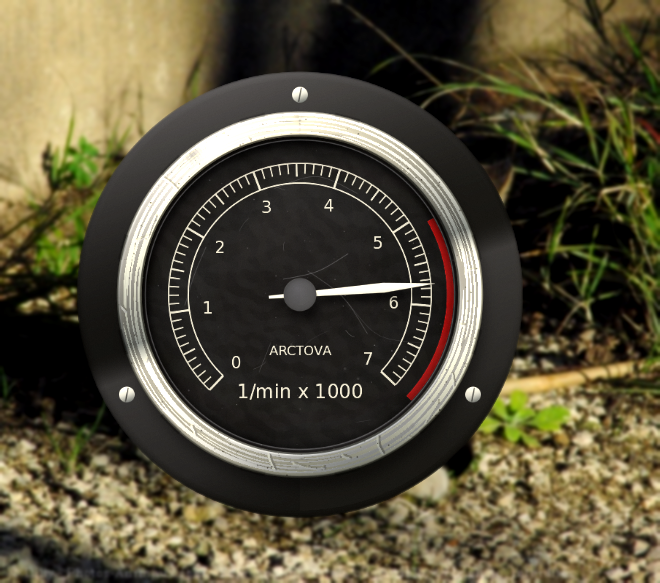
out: 5750 rpm
